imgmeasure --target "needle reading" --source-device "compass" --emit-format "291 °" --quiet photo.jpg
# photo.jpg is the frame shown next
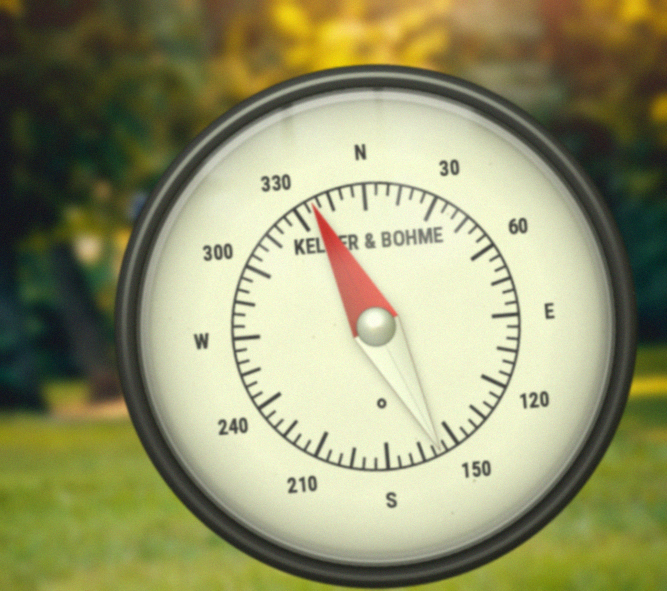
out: 337.5 °
